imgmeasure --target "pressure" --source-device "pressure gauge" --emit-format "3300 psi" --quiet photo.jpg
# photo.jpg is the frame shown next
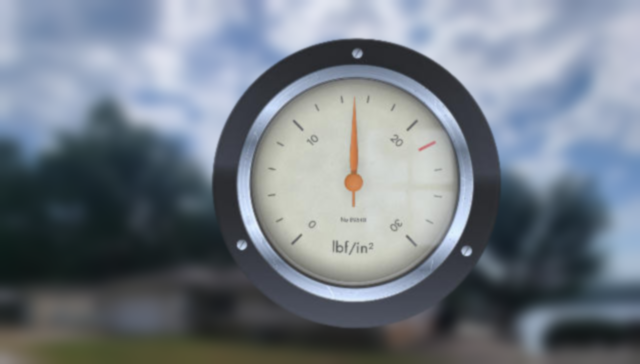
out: 15 psi
